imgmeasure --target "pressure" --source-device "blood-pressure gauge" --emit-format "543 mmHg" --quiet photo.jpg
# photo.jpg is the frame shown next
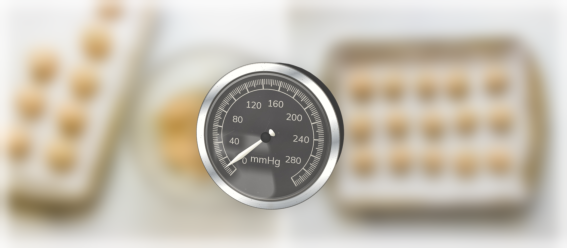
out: 10 mmHg
